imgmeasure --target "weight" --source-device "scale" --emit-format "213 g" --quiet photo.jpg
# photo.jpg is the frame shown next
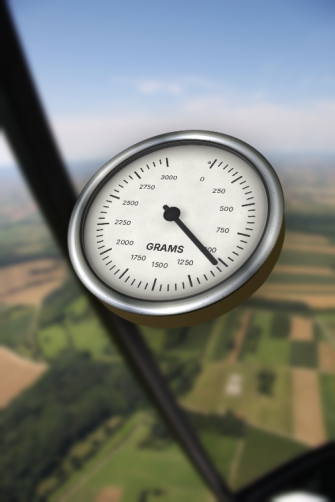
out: 1050 g
